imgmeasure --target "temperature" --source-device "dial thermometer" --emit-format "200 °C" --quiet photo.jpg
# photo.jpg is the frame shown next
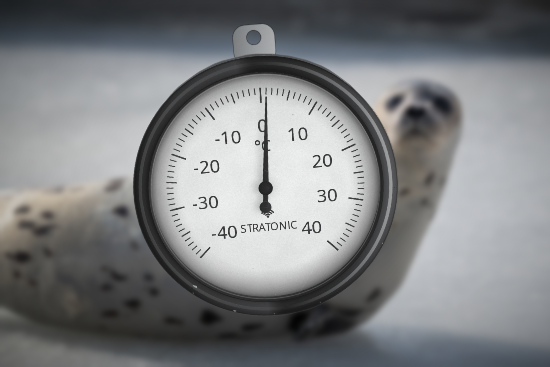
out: 1 °C
